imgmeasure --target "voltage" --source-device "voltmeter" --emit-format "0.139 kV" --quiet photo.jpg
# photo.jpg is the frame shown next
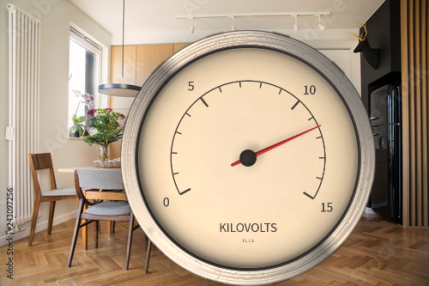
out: 11.5 kV
